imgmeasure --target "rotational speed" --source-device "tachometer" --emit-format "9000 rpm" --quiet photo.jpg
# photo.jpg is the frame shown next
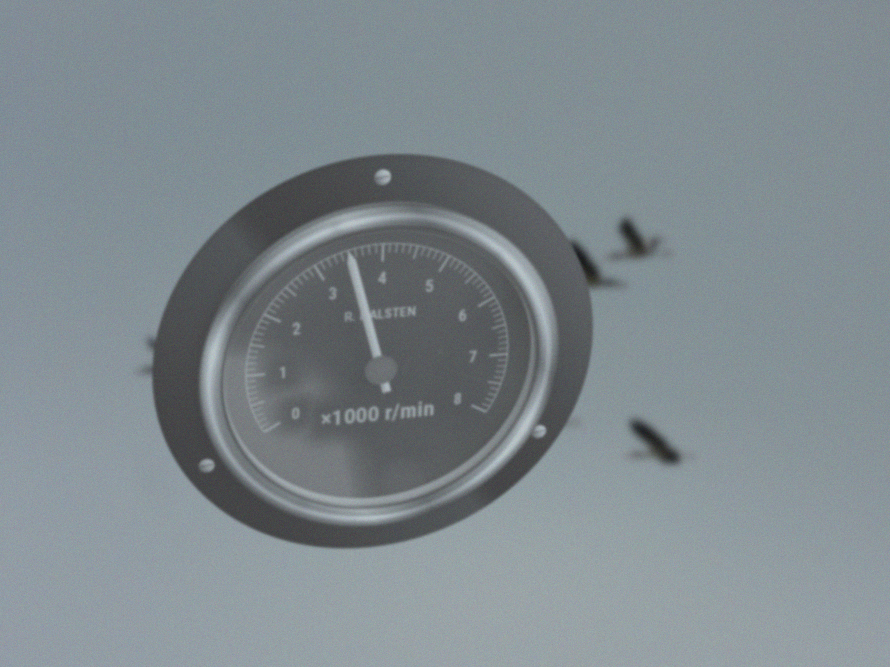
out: 3500 rpm
